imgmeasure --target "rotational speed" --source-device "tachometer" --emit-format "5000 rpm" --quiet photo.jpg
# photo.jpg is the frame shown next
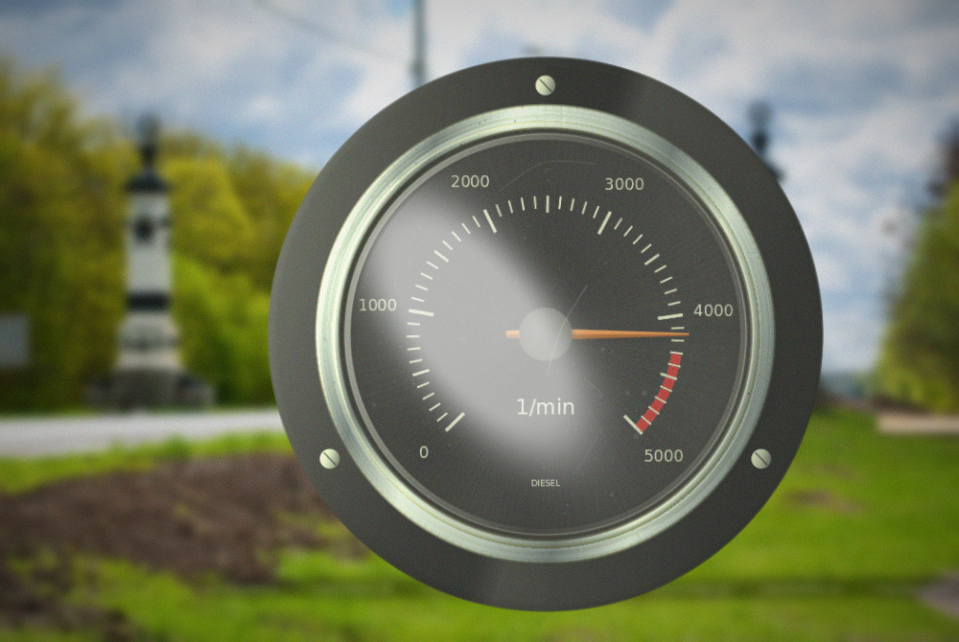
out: 4150 rpm
